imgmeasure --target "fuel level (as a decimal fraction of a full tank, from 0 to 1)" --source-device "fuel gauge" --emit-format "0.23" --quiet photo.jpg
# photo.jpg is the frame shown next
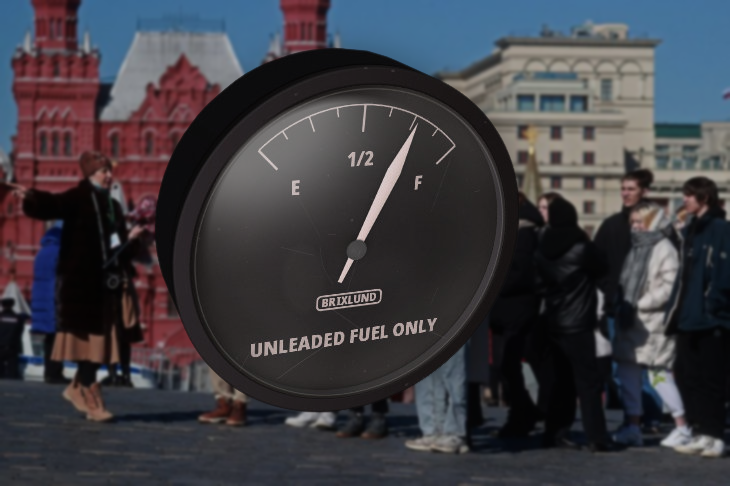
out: 0.75
